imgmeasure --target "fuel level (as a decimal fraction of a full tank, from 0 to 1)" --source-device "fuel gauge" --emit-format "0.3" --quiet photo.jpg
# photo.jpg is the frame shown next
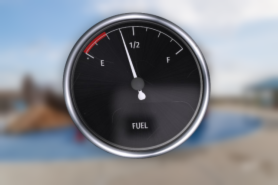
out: 0.375
